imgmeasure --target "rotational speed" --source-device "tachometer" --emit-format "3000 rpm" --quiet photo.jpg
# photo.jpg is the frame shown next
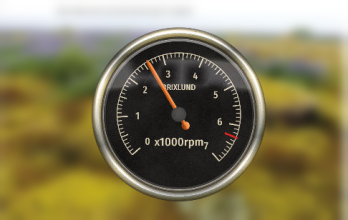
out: 2600 rpm
